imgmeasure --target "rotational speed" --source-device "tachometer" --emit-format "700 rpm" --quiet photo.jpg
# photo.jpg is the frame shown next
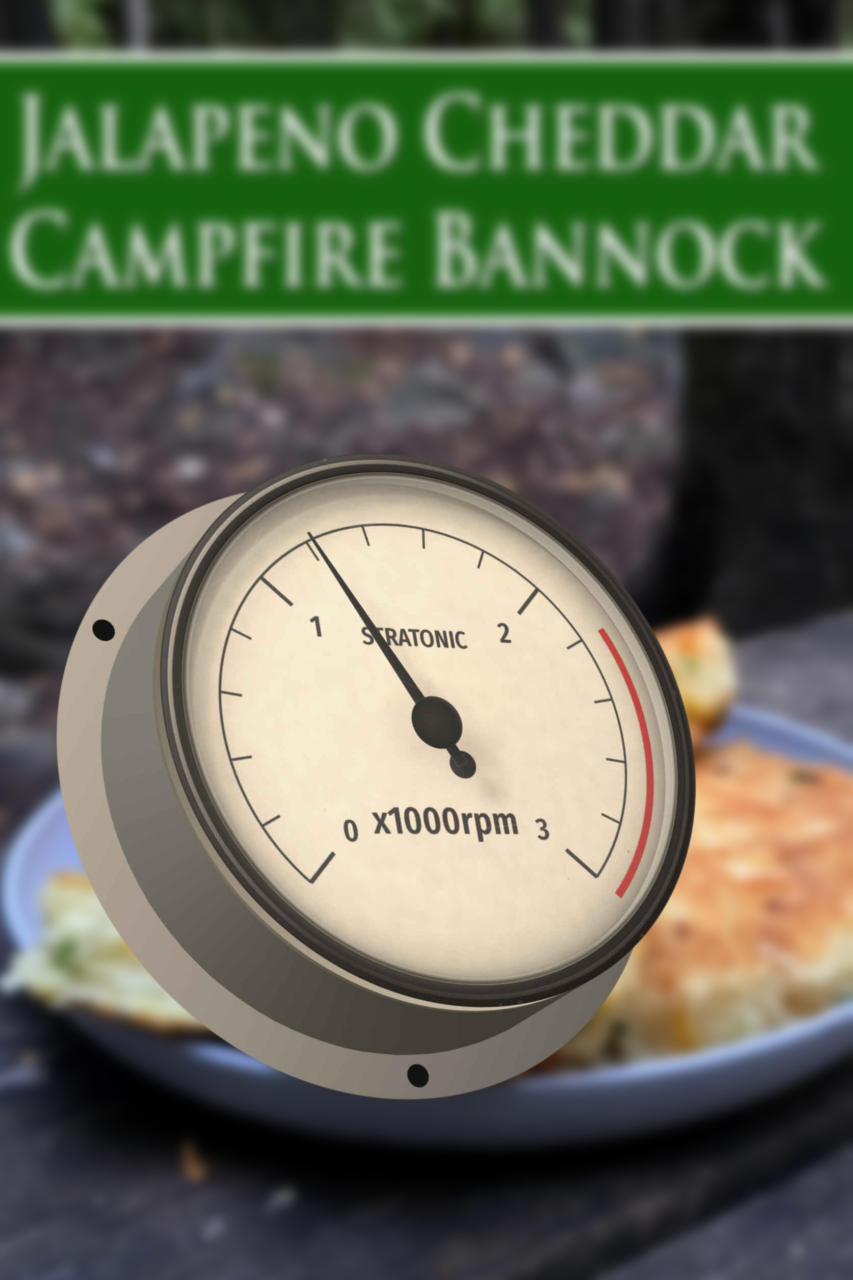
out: 1200 rpm
